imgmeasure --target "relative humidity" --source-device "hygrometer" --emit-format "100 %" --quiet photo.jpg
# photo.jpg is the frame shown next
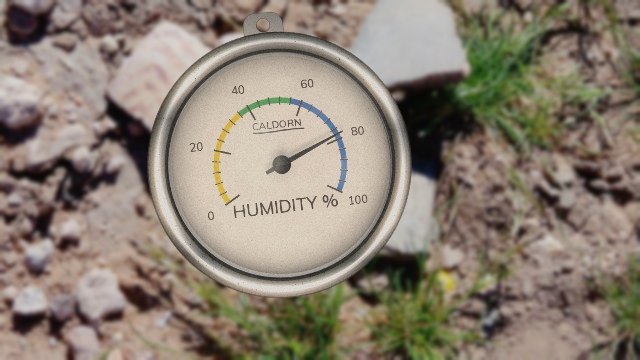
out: 78 %
